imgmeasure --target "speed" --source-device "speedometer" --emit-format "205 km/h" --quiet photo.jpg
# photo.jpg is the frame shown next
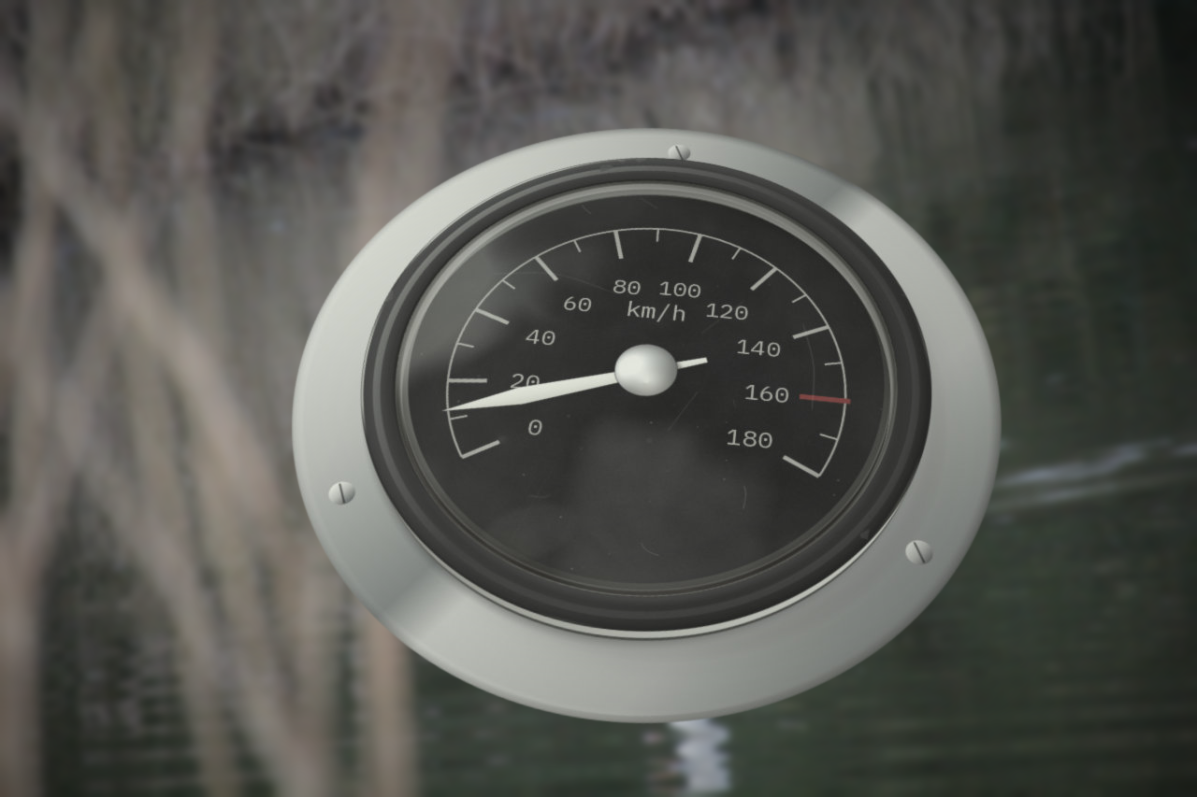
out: 10 km/h
